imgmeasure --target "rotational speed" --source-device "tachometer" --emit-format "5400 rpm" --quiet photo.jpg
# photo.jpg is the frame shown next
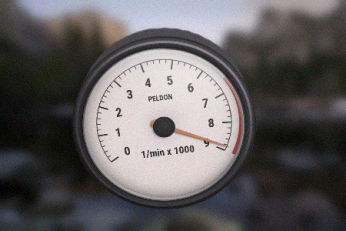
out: 8800 rpm
